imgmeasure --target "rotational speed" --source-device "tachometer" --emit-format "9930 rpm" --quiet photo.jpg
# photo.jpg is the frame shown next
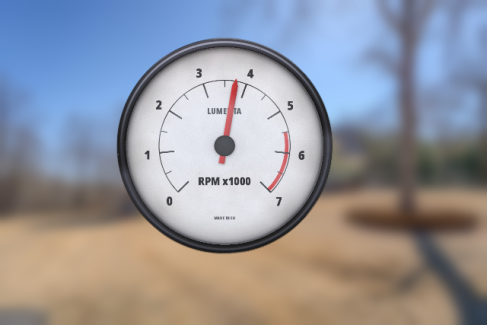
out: 3750 rpm
